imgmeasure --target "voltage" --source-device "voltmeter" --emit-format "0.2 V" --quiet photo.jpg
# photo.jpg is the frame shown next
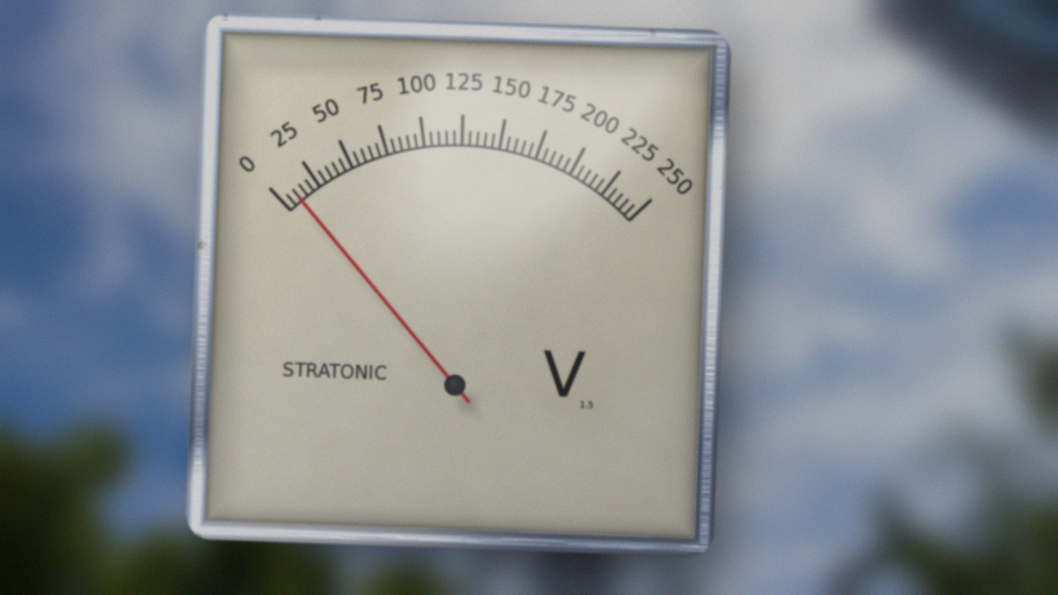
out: 10 V
